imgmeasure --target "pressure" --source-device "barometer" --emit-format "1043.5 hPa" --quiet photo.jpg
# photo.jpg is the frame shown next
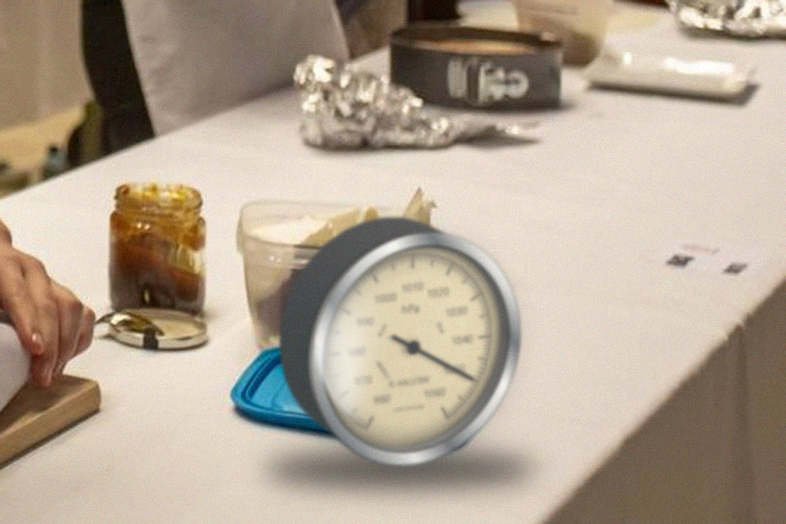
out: 1050 hPa
